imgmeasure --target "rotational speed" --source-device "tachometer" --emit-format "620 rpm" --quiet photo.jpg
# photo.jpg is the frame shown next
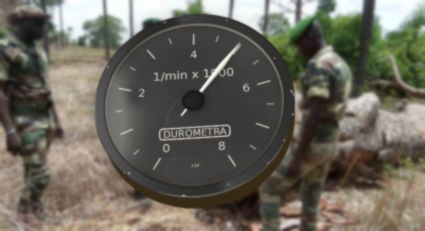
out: 5000 rpm
